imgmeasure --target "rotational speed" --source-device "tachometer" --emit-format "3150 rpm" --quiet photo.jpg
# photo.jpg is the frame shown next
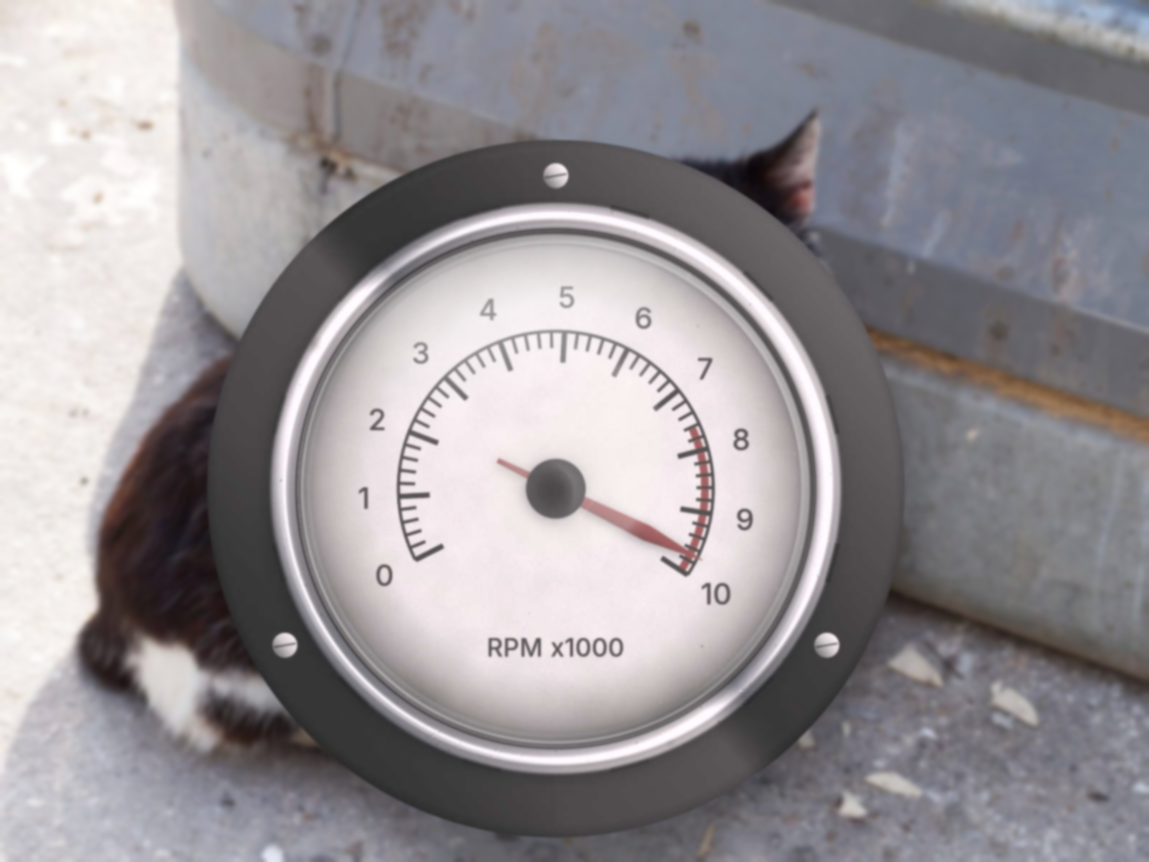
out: 9700 rpm
